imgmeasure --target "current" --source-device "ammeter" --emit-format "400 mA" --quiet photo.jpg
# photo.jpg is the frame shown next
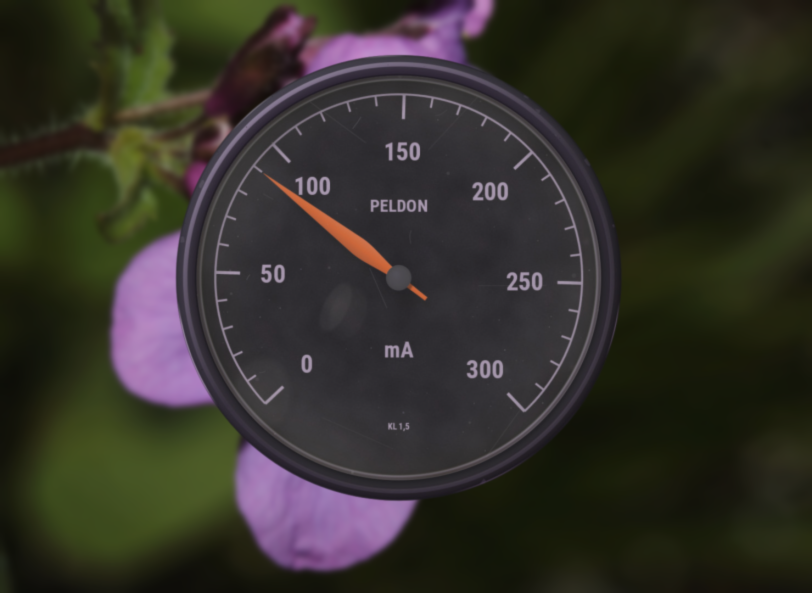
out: 90 mA
